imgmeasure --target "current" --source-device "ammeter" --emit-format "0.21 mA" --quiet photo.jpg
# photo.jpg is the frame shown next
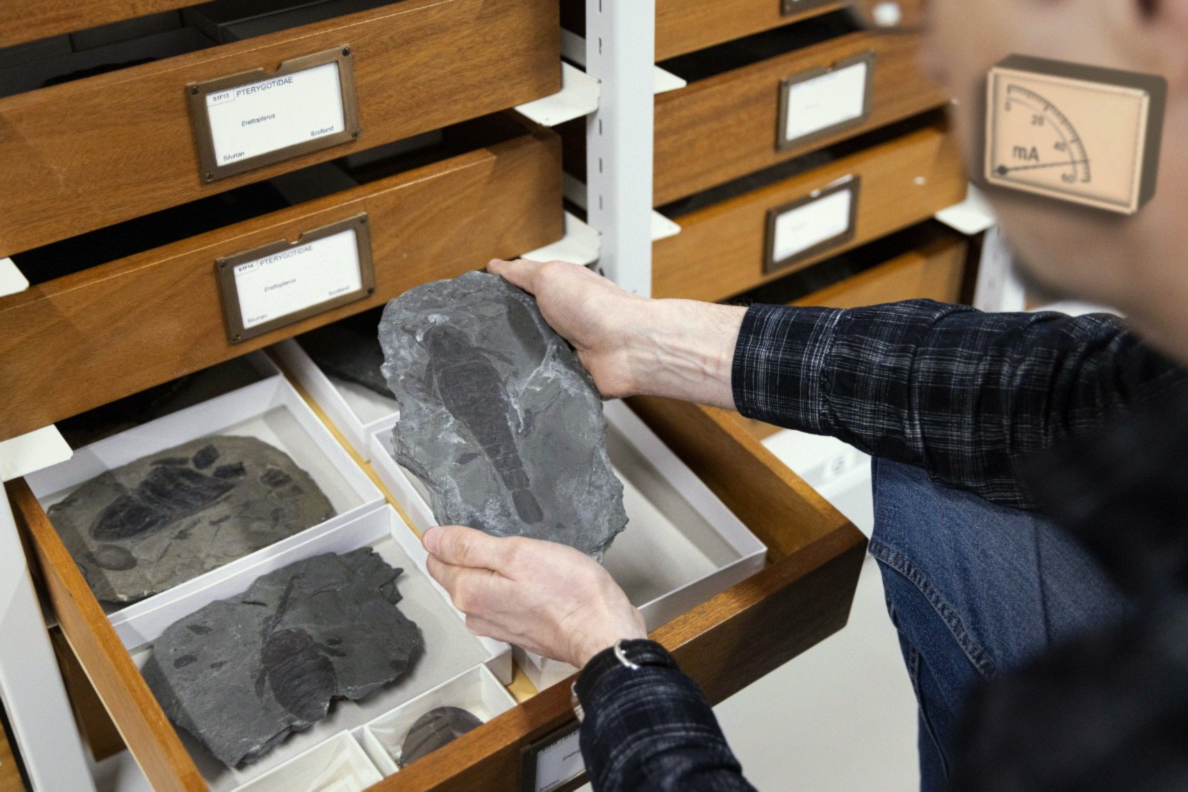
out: 50 mA
